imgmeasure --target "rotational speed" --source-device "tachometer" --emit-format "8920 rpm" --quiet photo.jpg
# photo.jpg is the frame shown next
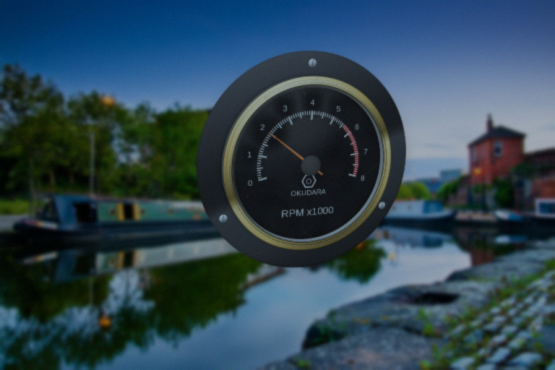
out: 2000 rpm
